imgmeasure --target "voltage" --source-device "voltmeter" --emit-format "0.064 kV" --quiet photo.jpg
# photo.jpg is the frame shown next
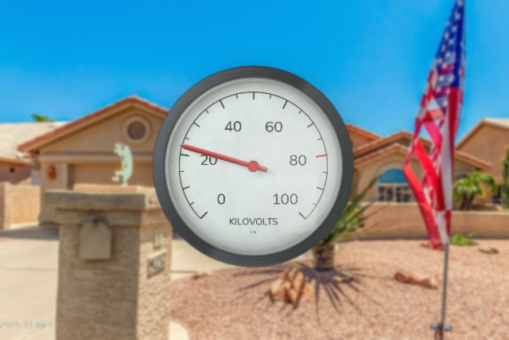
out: 22.5 kV
